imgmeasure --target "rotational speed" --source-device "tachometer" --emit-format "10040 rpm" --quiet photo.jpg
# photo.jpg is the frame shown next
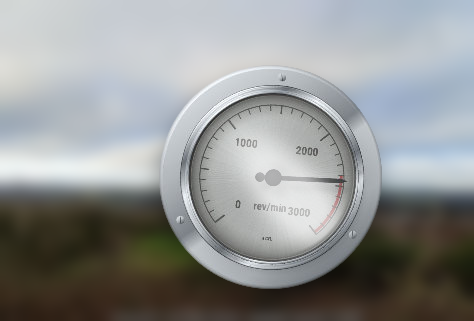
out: 2450 rpm
